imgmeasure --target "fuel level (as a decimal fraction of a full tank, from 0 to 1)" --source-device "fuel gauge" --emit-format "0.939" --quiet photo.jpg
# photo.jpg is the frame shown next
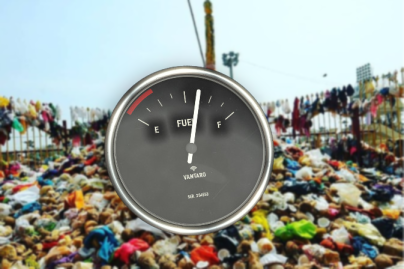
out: 0.625
